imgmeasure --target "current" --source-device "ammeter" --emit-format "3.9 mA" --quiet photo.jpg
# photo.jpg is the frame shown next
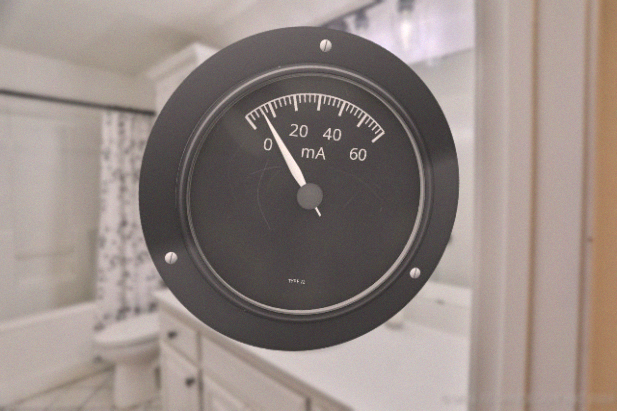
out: 6 mA
